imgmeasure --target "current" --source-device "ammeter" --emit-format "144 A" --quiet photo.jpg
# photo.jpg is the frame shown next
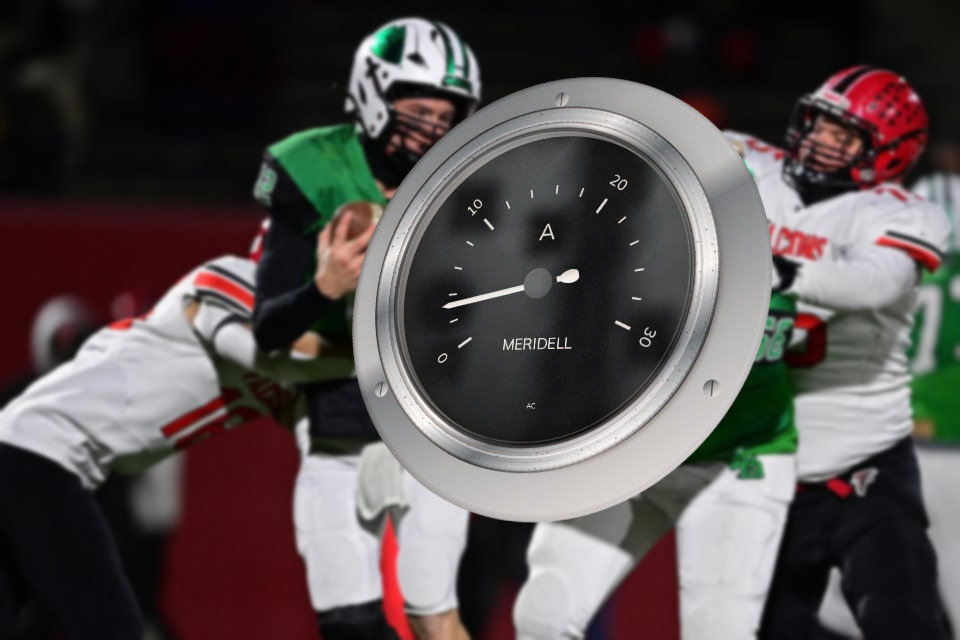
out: 3 A
